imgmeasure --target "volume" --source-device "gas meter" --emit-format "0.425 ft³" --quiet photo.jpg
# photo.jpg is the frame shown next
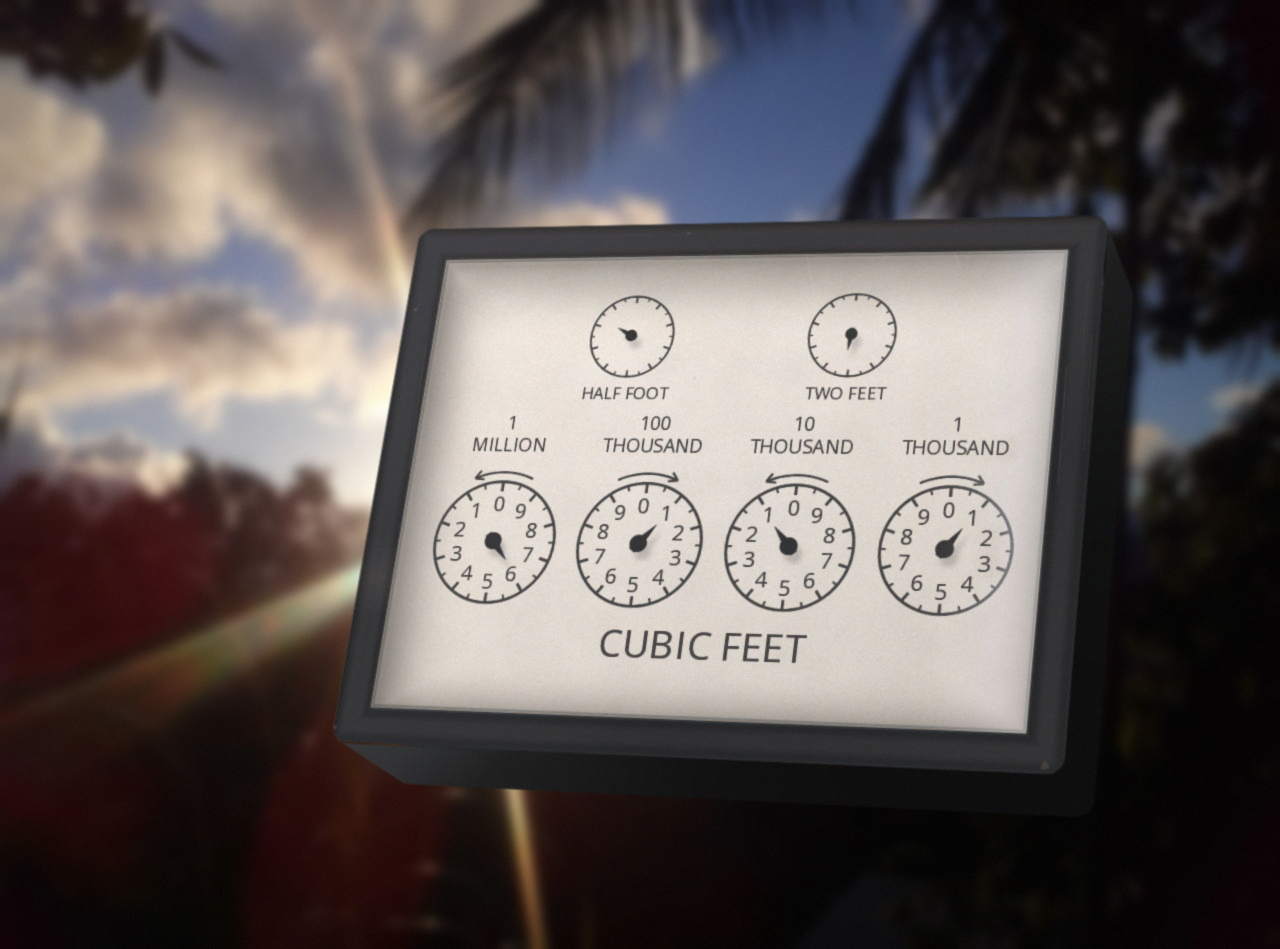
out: 611100 ft³
